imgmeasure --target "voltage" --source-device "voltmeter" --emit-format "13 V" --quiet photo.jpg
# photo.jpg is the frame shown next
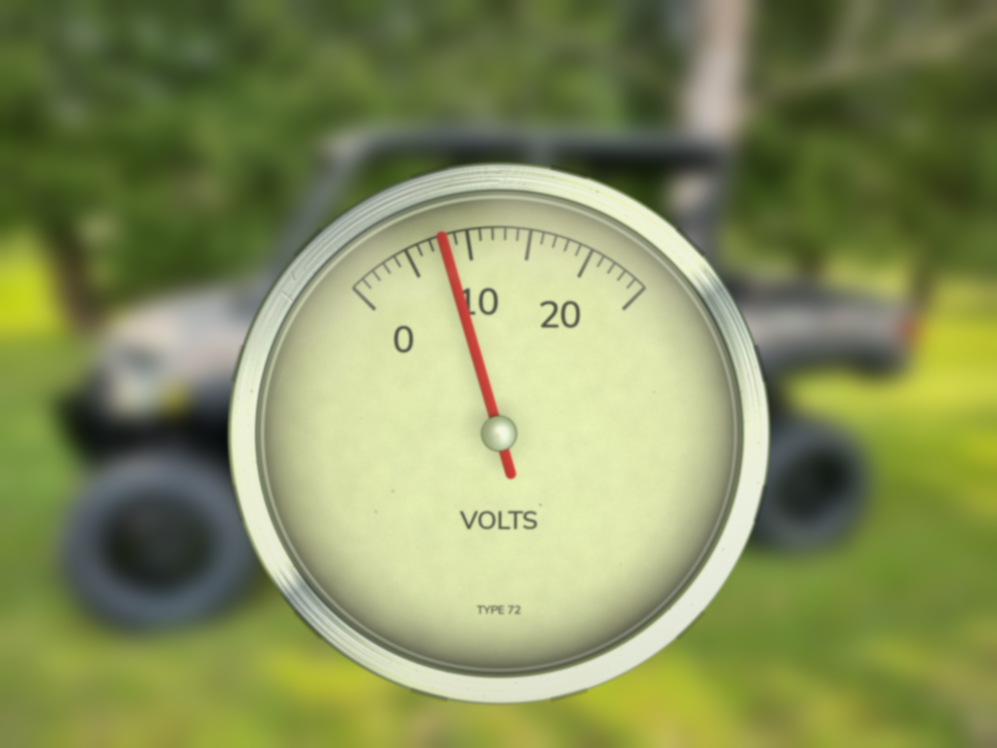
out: 8 V
